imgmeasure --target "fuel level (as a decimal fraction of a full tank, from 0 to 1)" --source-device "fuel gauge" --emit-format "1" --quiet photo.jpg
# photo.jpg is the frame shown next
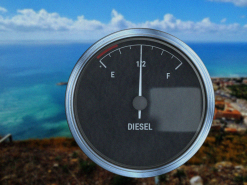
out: 0.5
